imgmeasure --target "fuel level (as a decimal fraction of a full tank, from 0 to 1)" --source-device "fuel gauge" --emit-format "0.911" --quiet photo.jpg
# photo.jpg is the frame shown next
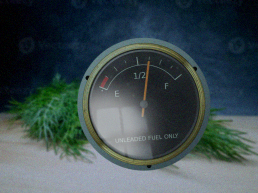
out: 0.625
